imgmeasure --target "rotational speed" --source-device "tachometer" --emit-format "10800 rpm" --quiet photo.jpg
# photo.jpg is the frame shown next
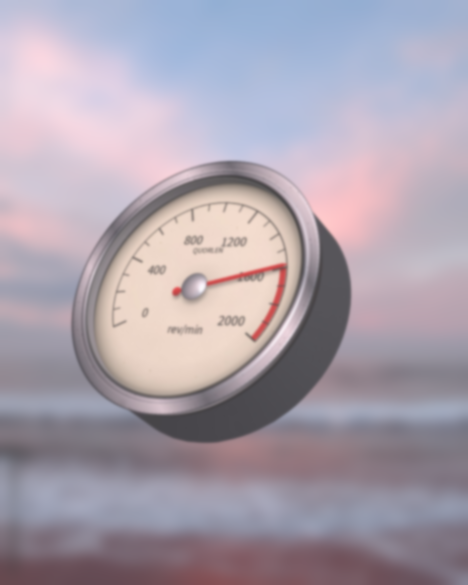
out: 1600 rpm
